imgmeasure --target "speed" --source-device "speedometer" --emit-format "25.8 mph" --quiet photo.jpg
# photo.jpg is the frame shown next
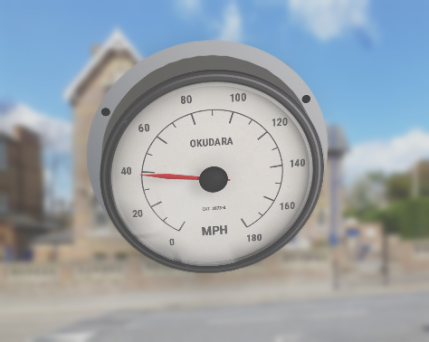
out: 40 mph
